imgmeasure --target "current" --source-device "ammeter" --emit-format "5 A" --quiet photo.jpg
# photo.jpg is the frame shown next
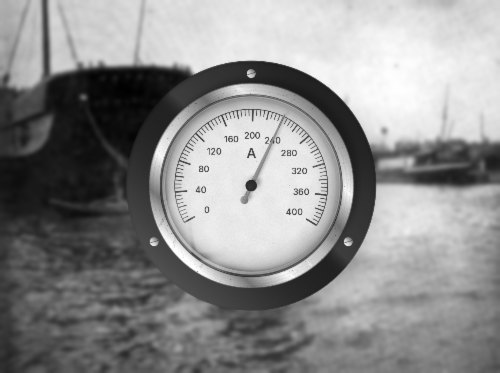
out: 240 A
